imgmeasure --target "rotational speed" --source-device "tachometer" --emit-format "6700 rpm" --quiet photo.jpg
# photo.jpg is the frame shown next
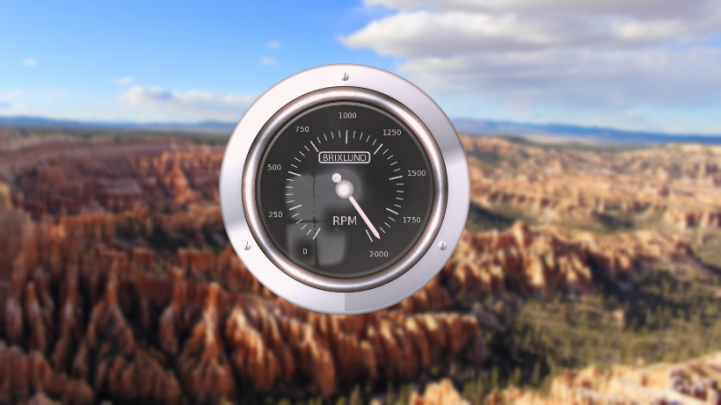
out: 1950 rpm
